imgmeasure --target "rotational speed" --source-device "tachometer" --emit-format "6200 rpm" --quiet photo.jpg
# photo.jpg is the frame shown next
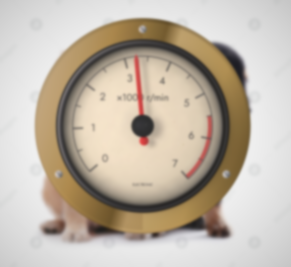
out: 3250 rpm
